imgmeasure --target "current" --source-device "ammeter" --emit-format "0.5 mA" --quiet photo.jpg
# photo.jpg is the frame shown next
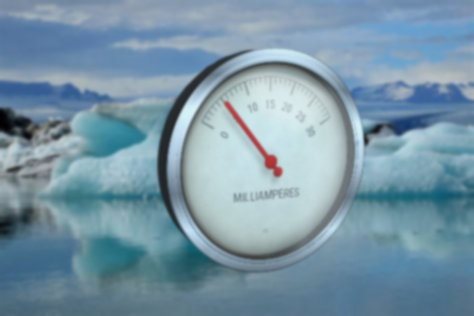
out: 5 mA
